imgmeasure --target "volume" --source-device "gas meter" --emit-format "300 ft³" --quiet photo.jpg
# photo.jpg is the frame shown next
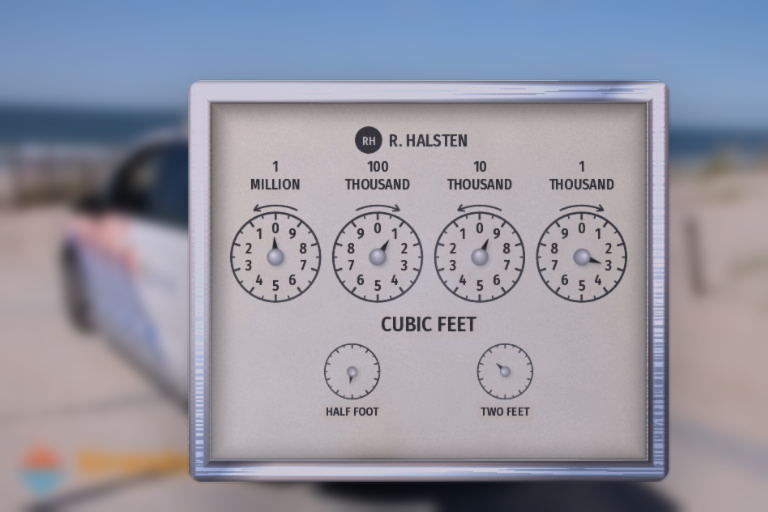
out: 9300 ft³
